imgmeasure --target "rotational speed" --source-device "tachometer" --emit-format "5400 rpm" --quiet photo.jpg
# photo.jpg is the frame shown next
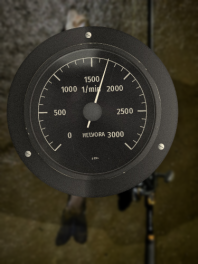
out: 1700 rpm
